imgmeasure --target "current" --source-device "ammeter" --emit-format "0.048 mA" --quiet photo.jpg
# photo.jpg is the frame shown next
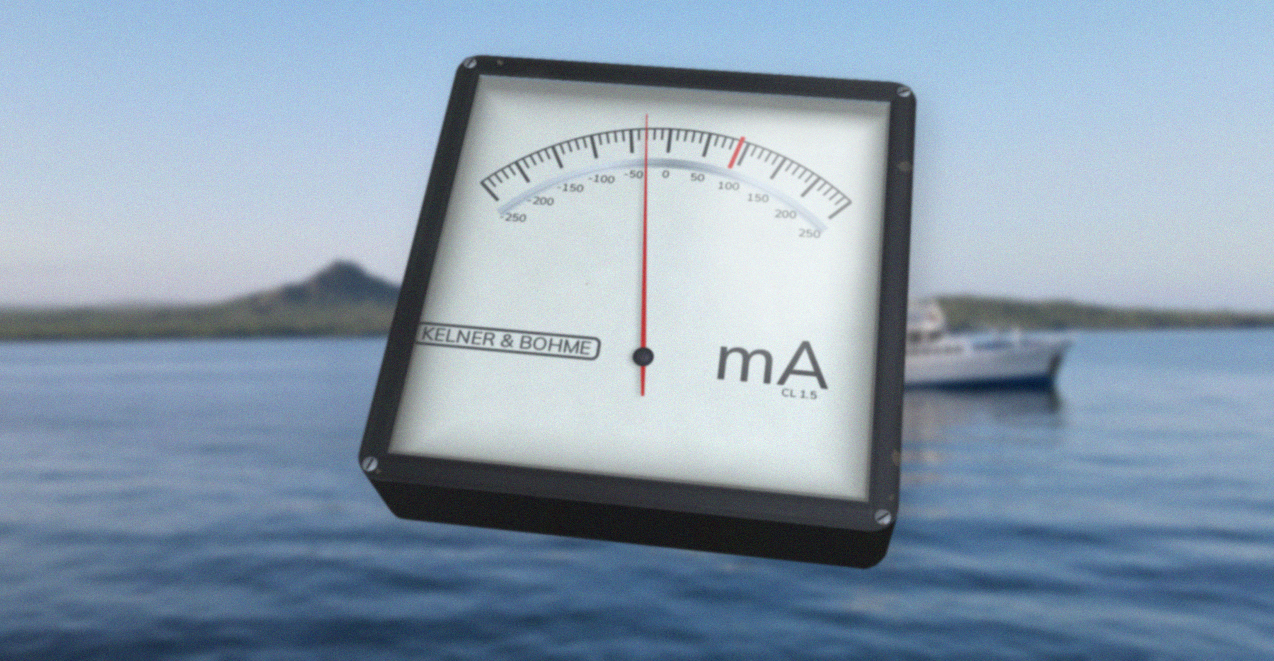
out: -30 mA
